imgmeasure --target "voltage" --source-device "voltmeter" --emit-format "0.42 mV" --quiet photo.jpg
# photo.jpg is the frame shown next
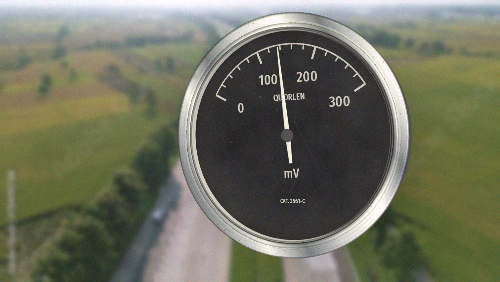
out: 140 mV
